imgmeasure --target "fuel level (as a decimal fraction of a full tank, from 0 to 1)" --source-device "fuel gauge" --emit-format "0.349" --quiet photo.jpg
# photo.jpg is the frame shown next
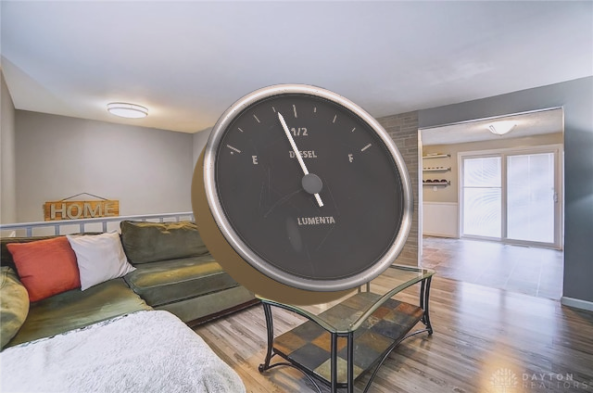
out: 0.375
